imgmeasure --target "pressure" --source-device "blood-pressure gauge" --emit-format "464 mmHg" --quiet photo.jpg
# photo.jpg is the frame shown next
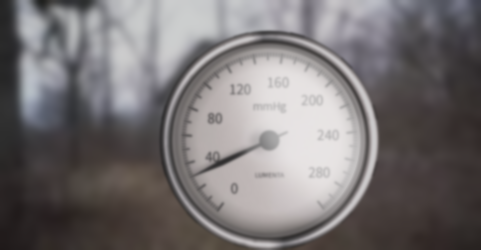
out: 30 mmHg
